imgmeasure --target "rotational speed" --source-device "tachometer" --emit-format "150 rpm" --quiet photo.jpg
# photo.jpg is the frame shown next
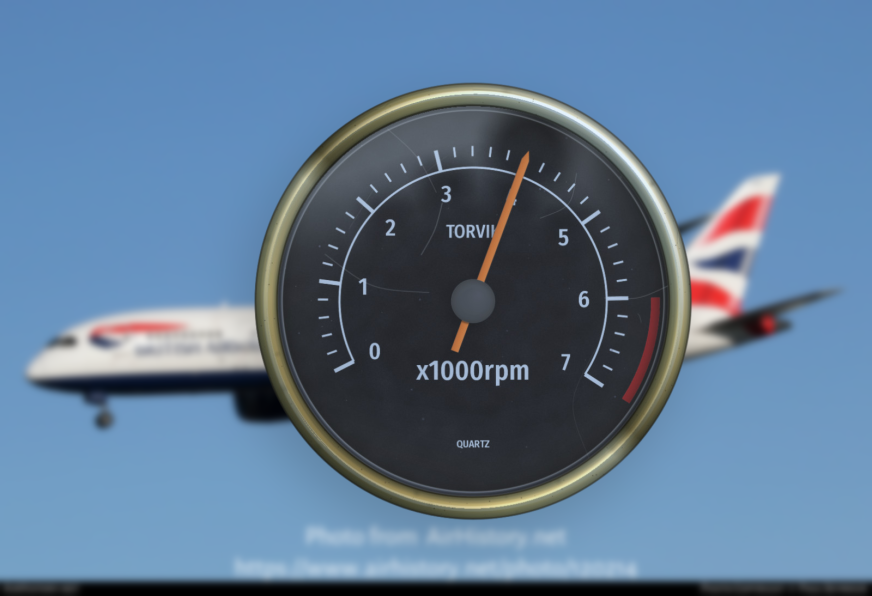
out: 4000 rpm
